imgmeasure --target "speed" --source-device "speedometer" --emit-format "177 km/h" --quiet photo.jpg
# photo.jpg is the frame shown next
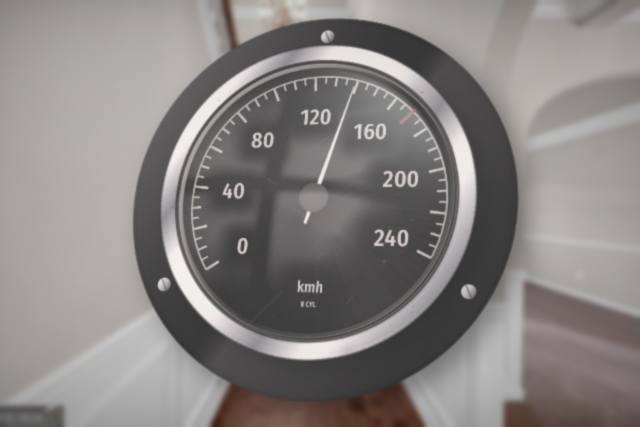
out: 140 km/h
